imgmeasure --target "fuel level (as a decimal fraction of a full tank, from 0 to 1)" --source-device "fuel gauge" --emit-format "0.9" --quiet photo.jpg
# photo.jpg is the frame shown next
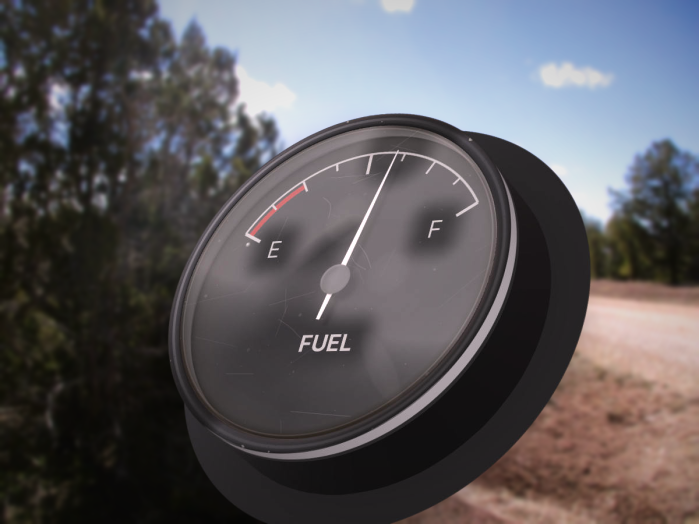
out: 0.625
